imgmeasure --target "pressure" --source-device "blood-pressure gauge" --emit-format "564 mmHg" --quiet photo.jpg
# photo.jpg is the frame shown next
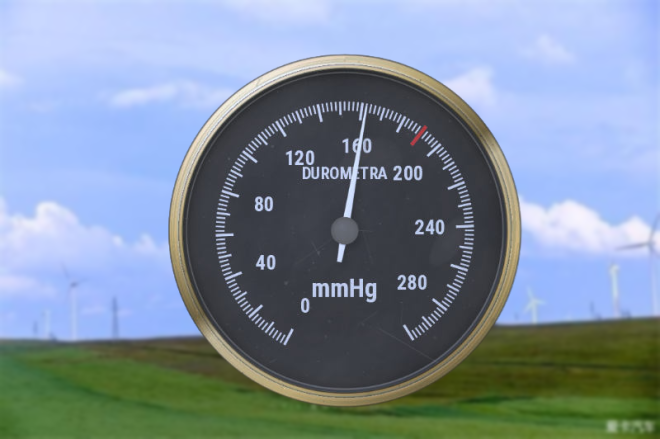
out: 162 mmHg
